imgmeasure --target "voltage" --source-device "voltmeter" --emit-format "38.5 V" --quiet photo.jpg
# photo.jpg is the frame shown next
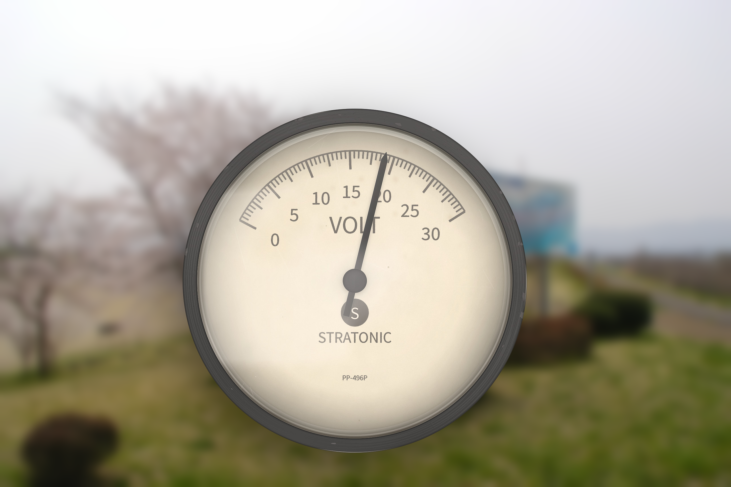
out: 19 V
